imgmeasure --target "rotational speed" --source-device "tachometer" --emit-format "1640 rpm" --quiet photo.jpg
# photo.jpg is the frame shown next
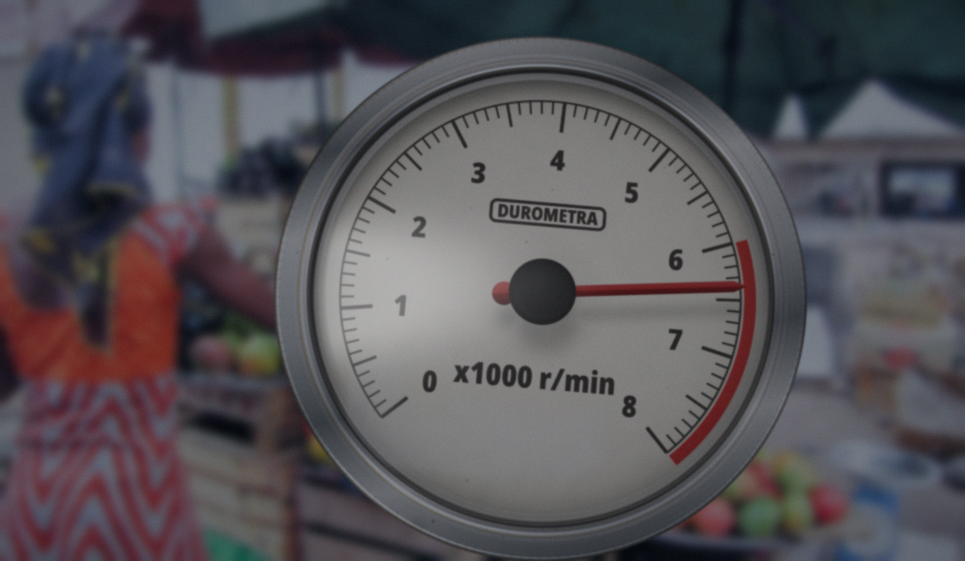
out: 6400 rpm
